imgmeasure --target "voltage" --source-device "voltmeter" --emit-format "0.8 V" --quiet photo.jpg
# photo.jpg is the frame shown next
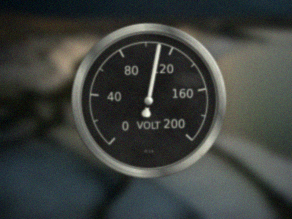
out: 110 V
